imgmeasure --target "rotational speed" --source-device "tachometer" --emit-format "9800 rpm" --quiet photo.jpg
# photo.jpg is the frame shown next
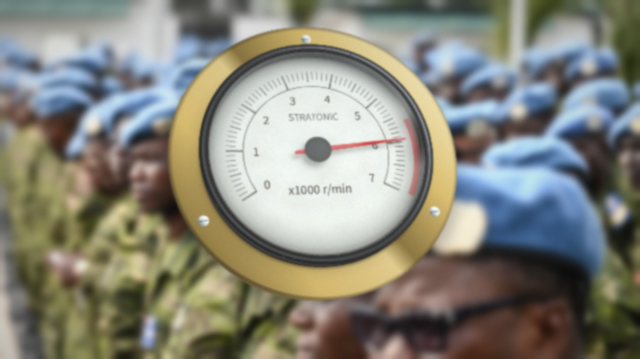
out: 6000 rpm
